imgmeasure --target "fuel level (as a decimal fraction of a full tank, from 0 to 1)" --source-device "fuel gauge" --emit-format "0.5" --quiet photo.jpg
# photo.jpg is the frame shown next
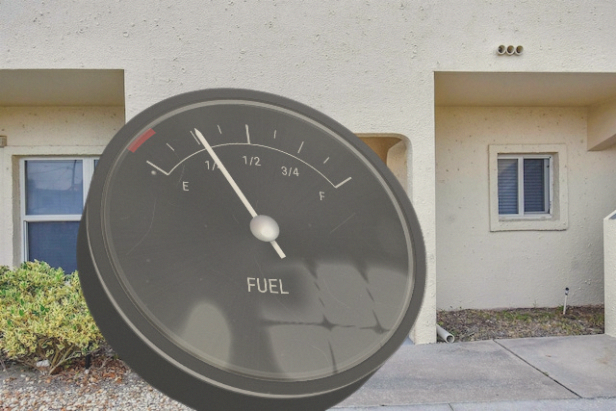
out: 0.25
